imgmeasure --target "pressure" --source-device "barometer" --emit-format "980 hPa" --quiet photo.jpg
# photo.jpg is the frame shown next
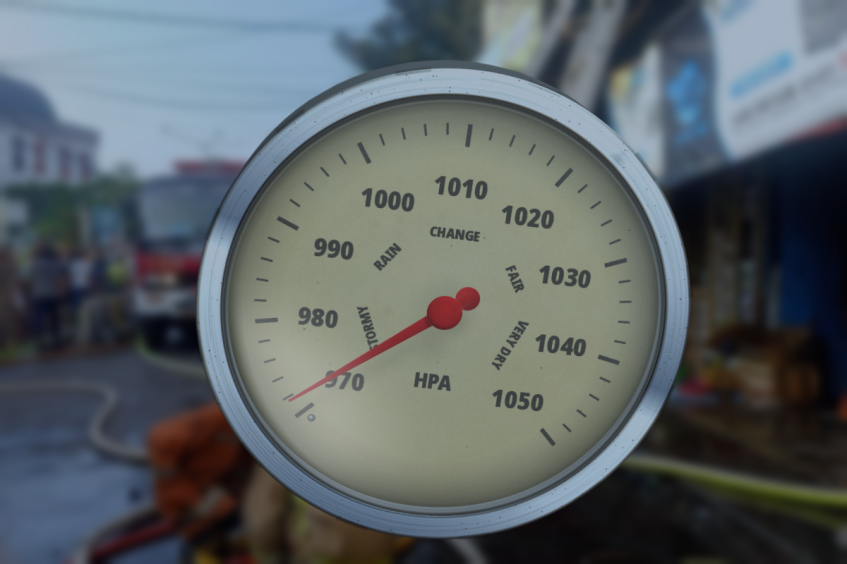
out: 972 hPa
